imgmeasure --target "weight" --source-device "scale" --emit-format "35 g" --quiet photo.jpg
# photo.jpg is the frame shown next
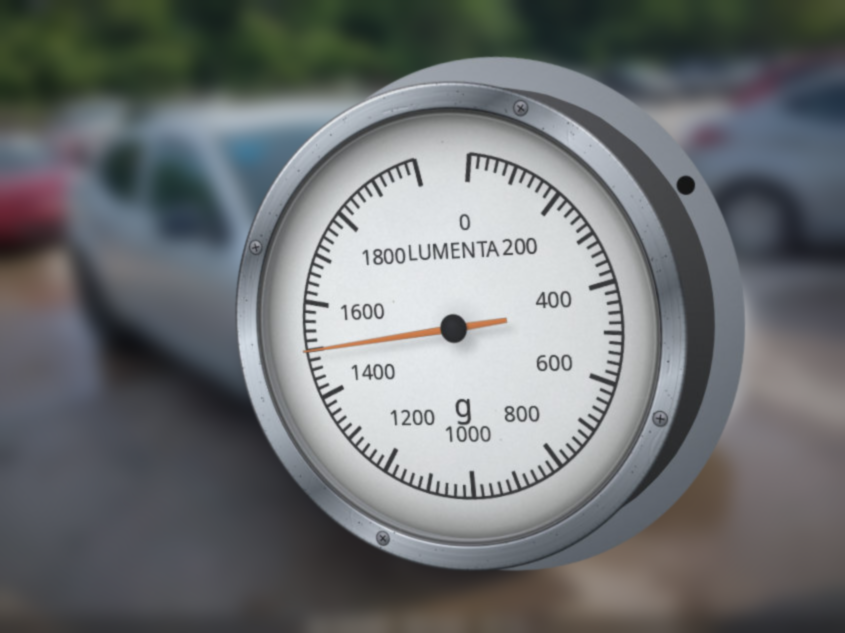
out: 1500 g
